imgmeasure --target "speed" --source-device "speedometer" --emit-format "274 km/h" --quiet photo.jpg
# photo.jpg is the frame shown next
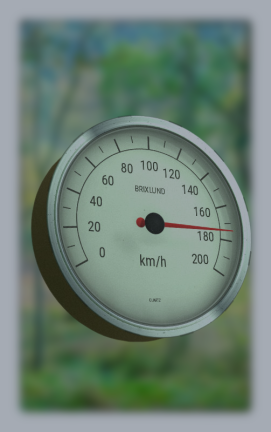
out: 175 km/h
